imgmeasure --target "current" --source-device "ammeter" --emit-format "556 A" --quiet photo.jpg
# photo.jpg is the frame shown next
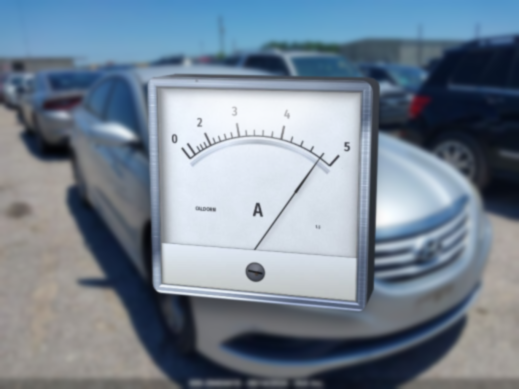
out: 4.8 A
